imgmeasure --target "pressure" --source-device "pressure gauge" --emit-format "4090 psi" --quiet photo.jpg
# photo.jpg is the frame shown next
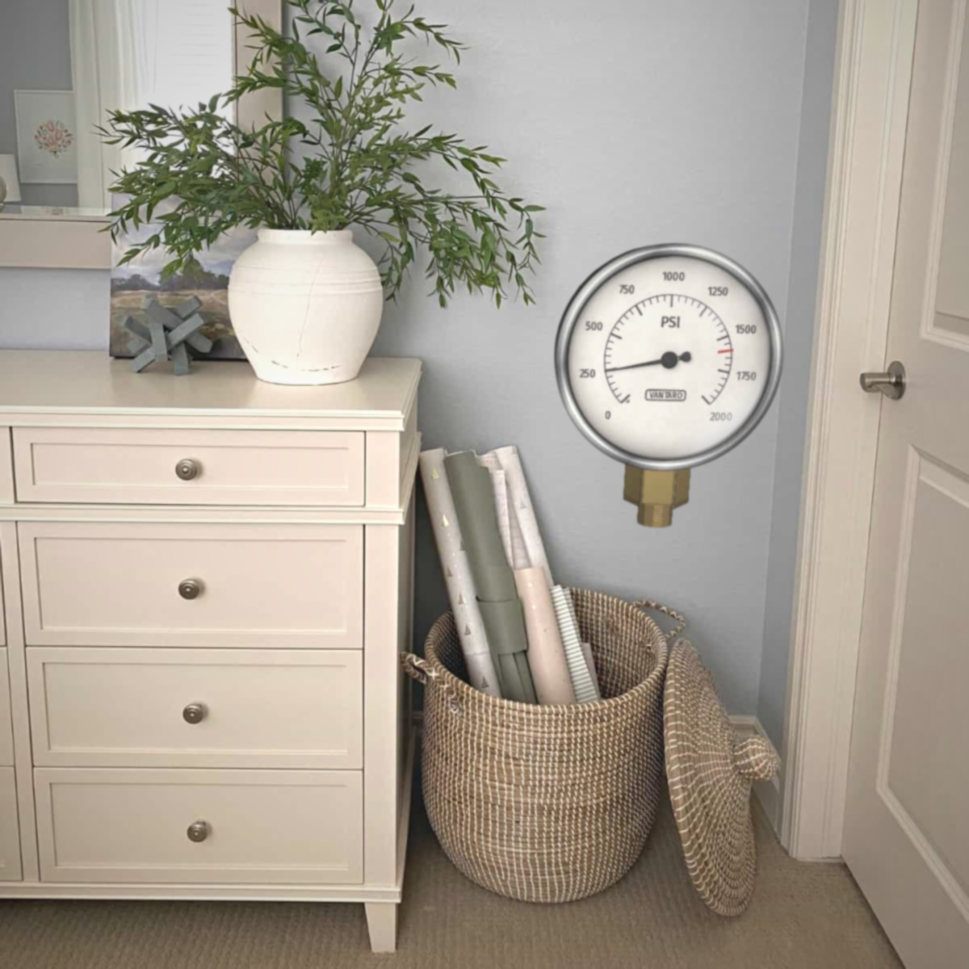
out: 250 psi
